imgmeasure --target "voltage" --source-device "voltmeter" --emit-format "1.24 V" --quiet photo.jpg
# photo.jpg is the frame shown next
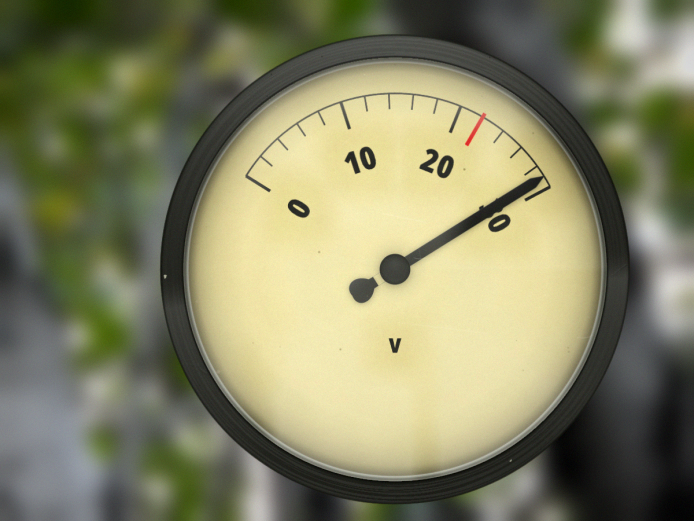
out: 29 V
